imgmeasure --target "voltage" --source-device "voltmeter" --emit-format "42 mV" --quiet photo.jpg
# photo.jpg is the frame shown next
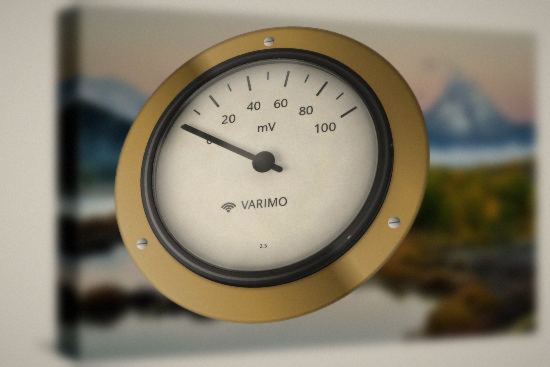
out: 0 mV
